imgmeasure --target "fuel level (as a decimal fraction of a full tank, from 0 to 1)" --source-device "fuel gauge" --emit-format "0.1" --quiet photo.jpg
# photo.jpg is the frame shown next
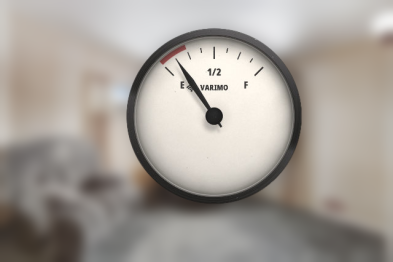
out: 0.125
